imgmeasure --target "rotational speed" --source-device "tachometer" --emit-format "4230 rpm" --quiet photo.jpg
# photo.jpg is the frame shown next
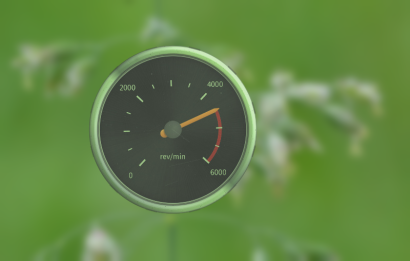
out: 4500 rpm
